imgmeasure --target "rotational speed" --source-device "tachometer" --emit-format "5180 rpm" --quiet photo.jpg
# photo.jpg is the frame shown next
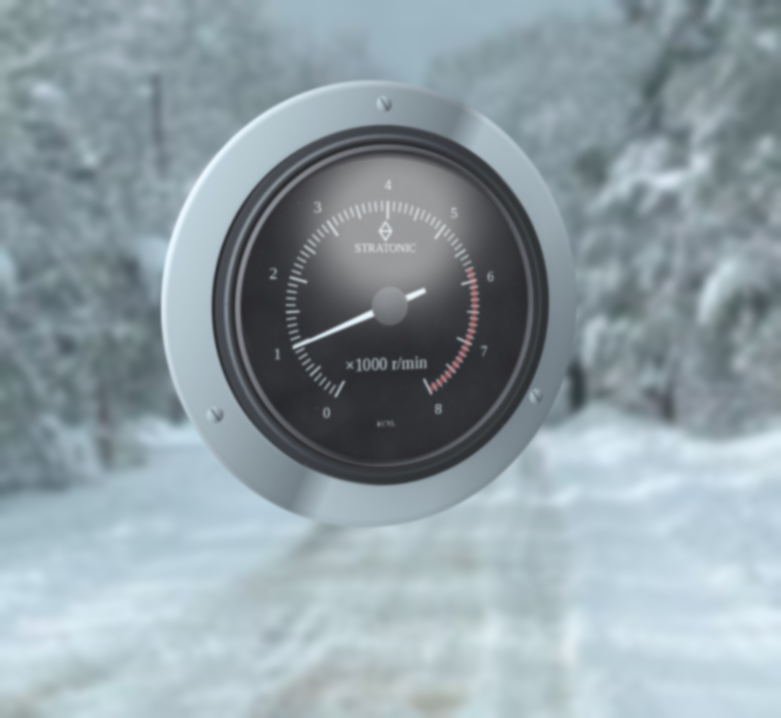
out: 1000 rpm
